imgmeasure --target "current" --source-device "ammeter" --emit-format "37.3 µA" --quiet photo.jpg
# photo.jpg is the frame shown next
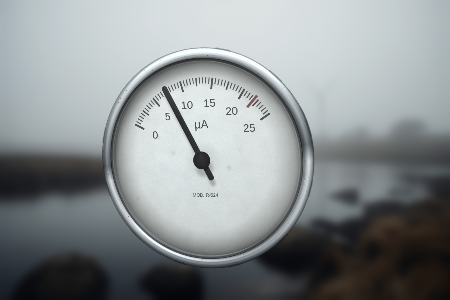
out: 7.5 µA
